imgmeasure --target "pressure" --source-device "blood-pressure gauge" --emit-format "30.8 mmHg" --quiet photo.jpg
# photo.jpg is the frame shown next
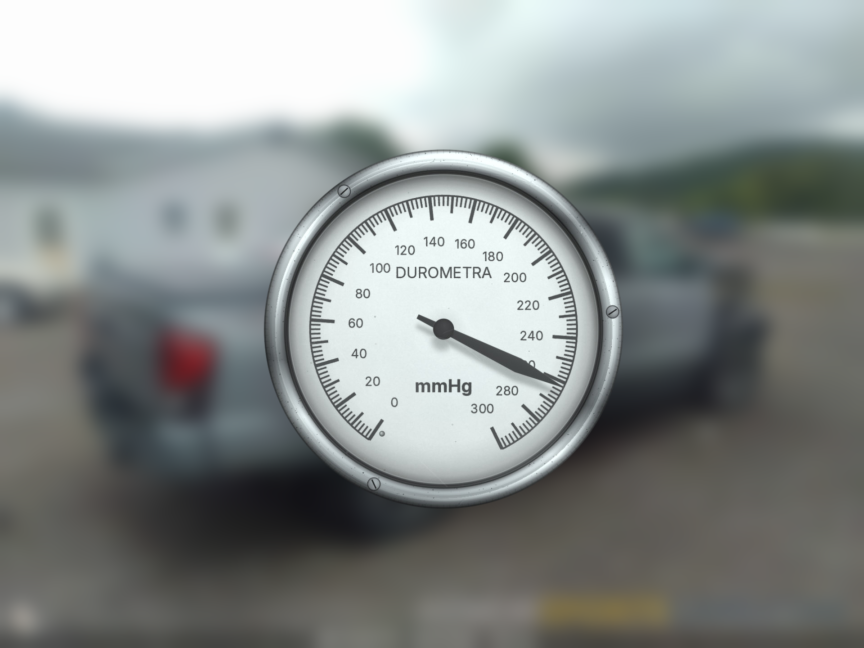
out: 262 mmHg
